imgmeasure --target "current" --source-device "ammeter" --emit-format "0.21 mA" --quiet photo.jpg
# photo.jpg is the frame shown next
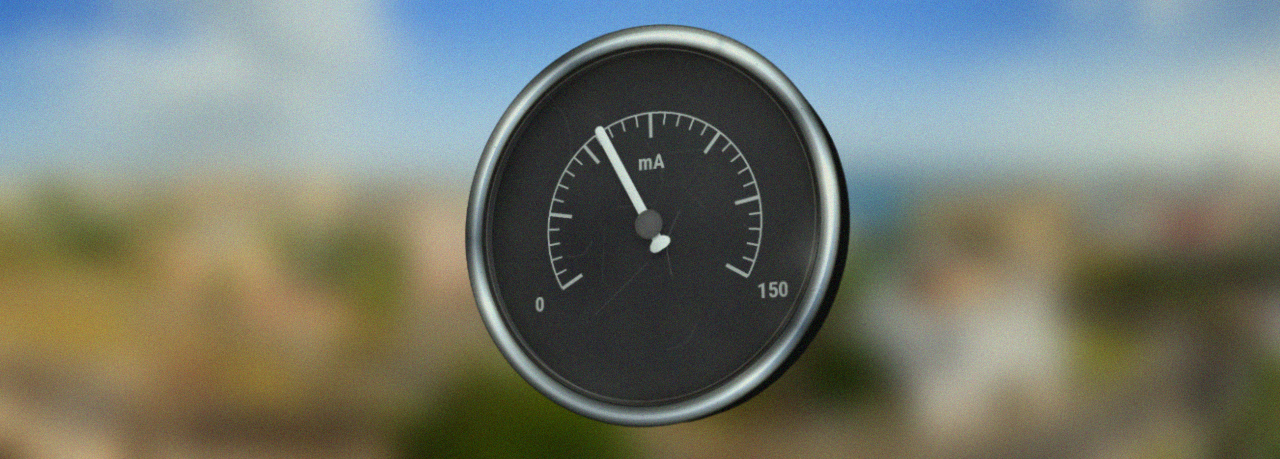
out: 57.5 mA
